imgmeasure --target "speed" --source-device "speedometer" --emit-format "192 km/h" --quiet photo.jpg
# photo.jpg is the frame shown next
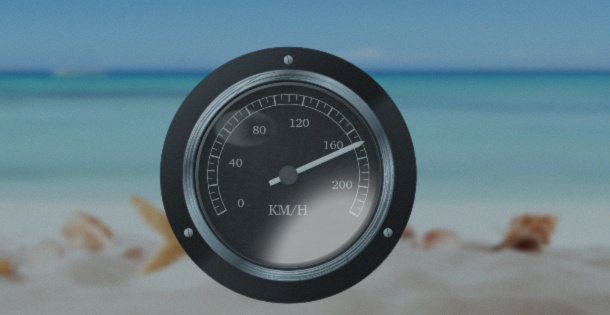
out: 170 km/h
